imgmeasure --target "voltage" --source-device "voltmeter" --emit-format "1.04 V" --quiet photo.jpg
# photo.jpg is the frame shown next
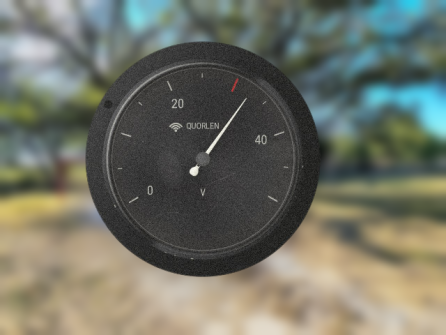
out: 32.5 V
